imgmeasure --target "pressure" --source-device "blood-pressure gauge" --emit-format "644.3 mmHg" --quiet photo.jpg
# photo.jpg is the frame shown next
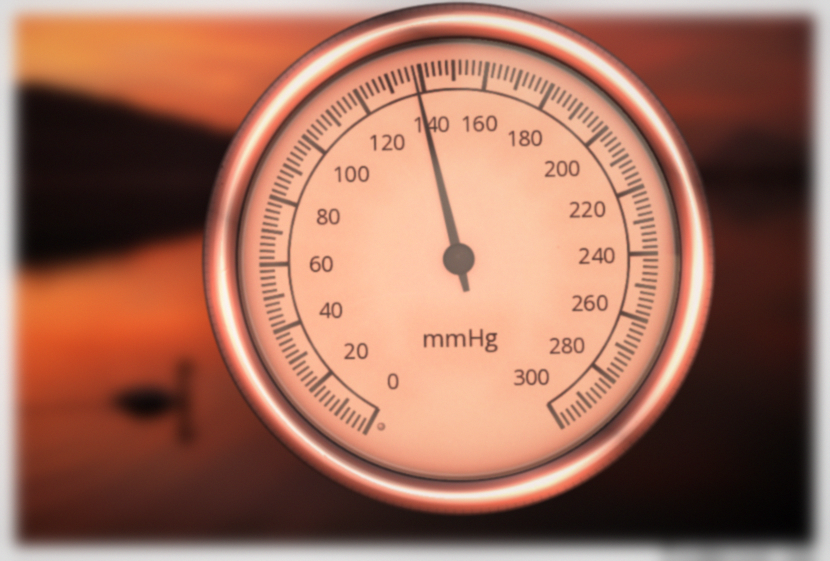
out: 138 mmHg
